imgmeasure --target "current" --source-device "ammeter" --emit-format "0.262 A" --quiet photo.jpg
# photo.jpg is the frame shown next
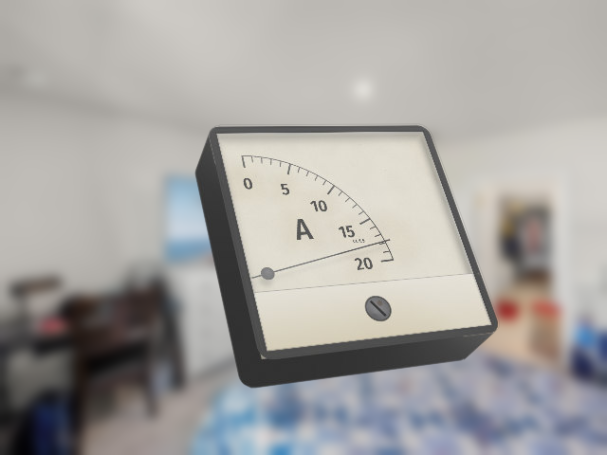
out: 18 A
